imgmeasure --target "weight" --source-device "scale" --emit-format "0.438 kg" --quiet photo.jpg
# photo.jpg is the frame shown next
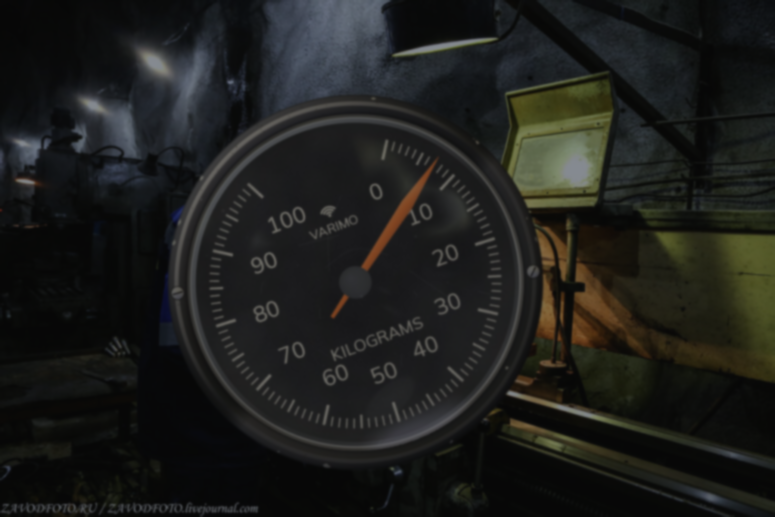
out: 7 kg
